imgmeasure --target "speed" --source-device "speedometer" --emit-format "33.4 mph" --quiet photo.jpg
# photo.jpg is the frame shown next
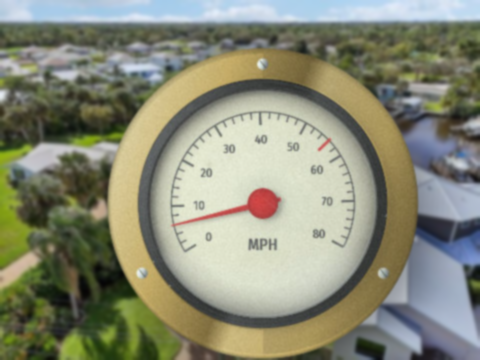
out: 6 mph
